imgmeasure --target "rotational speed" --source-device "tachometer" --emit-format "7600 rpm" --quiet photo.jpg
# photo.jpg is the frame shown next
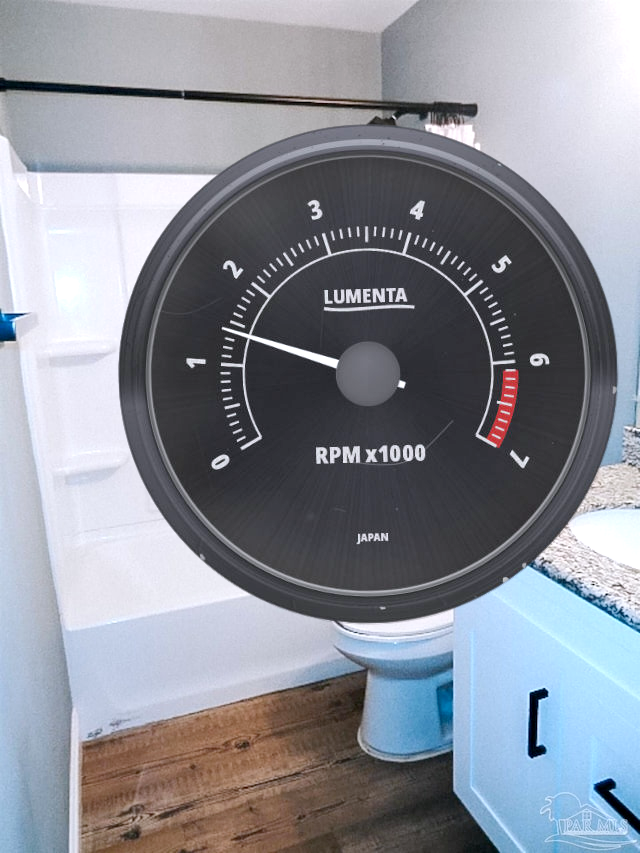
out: 1400 rpm
